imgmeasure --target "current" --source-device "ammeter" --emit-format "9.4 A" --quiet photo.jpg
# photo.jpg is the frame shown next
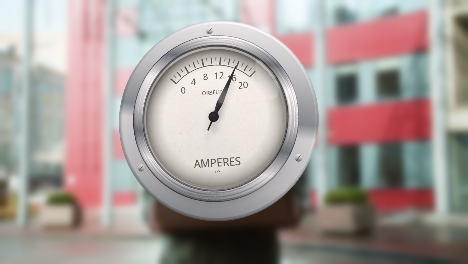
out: 16 A
